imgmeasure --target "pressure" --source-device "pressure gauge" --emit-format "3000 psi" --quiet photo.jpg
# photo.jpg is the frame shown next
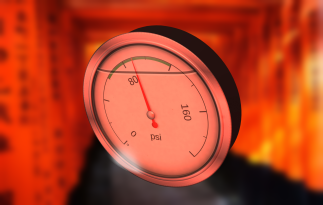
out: 90 psi
